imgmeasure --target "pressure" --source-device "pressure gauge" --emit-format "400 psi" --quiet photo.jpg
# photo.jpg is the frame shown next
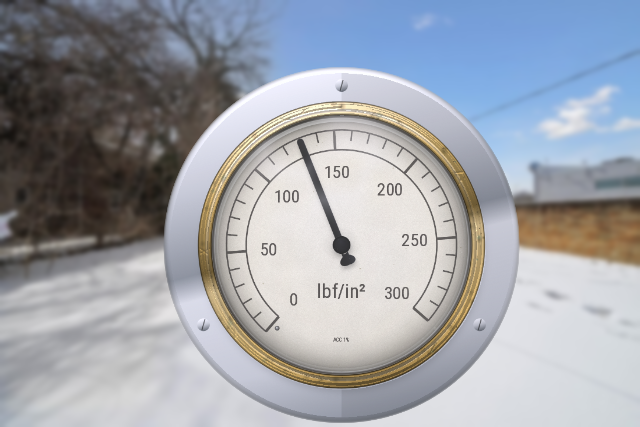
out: 130 psi
